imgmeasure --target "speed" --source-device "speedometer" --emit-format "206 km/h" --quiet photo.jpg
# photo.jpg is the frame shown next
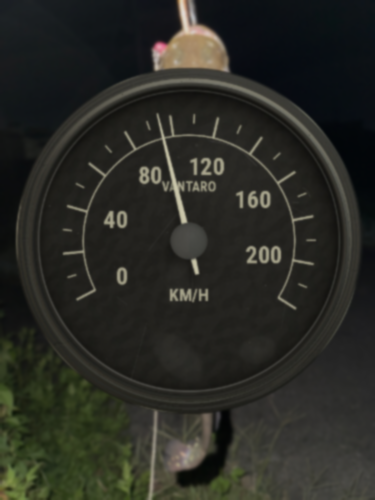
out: 95 km/h
